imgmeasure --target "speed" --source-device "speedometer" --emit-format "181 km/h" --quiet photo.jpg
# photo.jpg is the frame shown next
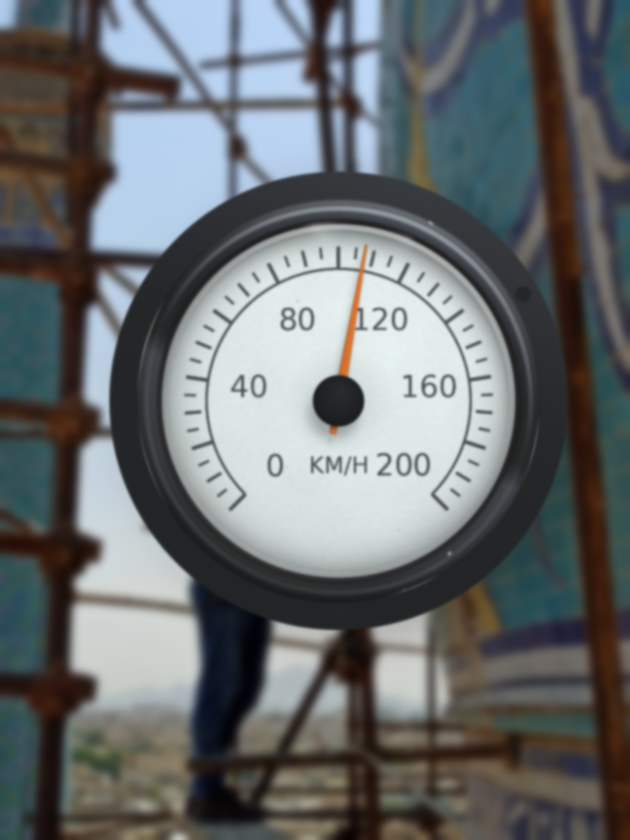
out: 107.5 km/h
